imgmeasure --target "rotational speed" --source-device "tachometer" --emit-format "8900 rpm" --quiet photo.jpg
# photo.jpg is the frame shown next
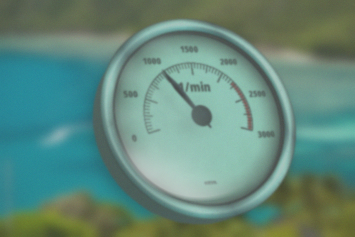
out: 1000 rpm
